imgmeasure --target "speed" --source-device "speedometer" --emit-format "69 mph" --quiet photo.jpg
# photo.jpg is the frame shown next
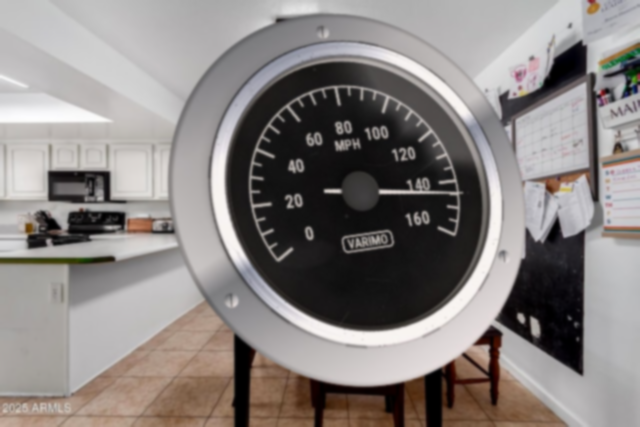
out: 145 mph
